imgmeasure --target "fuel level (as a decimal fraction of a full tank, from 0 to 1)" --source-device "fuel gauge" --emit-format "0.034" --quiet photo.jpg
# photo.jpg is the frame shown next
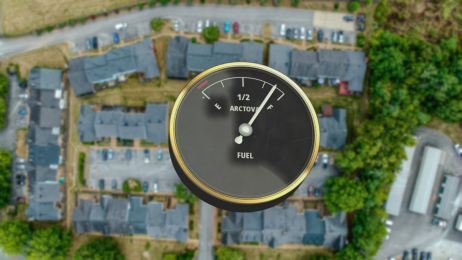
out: 0.875
